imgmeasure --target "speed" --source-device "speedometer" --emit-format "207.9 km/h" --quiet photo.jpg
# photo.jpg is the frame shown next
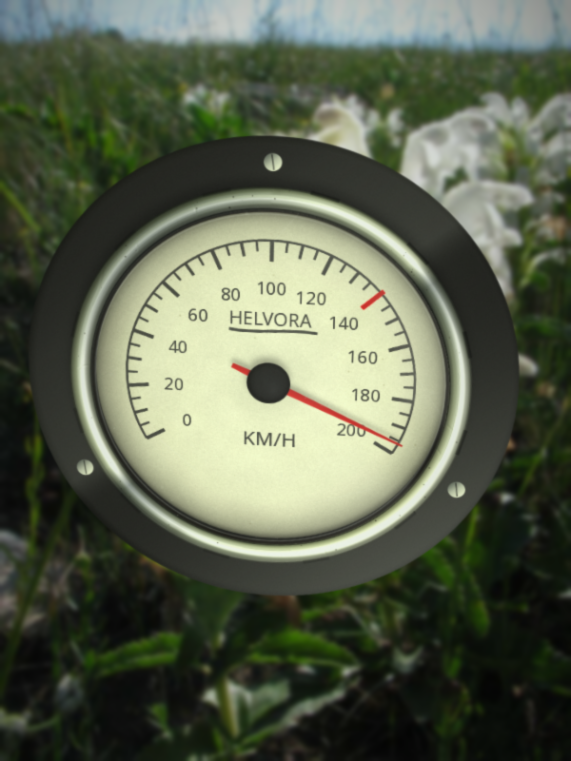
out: 195 km/h
